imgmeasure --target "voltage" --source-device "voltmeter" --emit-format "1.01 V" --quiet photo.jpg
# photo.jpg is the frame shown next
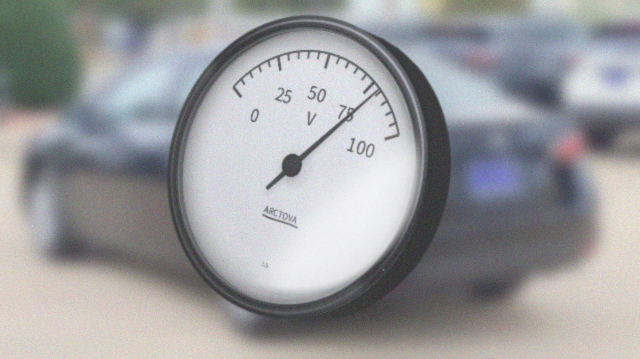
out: 80 V
